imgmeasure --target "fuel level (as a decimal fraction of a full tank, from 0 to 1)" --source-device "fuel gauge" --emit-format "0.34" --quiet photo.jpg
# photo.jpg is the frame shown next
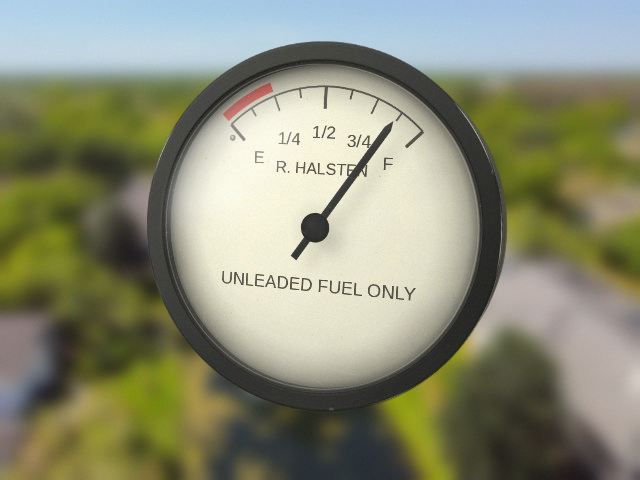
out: 0.875
